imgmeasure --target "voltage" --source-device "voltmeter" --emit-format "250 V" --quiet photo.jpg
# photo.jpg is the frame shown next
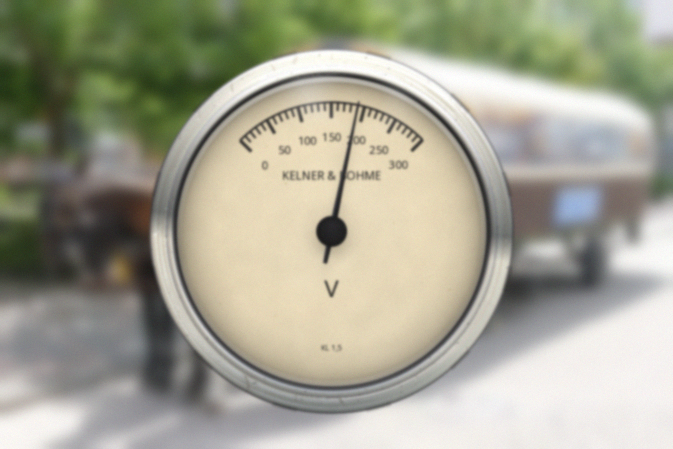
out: 190 V
